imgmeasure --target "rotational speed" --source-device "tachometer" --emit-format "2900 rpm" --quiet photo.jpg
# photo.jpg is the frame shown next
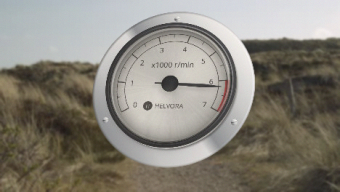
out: 6250 rpm
